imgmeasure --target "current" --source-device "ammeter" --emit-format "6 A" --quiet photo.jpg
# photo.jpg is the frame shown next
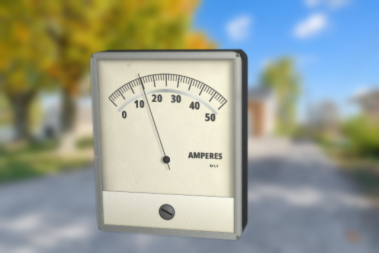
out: 15 A
